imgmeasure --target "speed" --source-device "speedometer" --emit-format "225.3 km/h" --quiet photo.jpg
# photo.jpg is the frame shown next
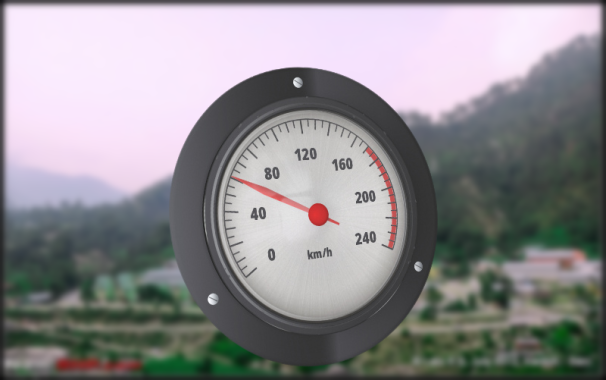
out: 60 km/h
